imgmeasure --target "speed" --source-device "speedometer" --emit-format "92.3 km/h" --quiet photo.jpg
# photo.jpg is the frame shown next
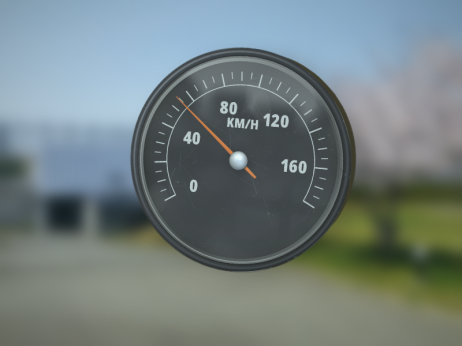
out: 55 km/h
